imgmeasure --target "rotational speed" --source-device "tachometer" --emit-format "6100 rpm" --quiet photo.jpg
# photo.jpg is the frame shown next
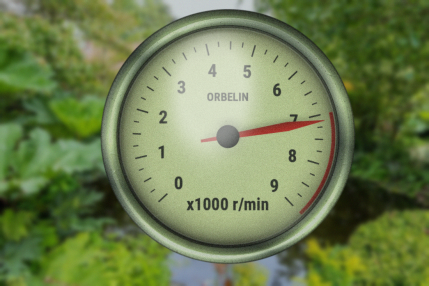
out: 7125 rpm
